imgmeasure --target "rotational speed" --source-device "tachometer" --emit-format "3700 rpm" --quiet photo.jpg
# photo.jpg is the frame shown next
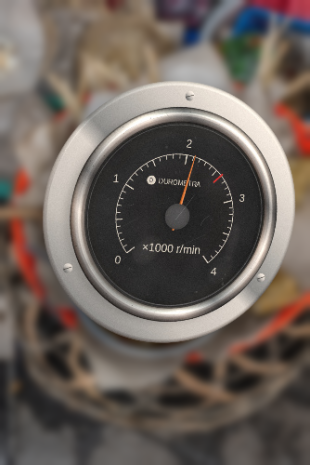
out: 2100 rpm
